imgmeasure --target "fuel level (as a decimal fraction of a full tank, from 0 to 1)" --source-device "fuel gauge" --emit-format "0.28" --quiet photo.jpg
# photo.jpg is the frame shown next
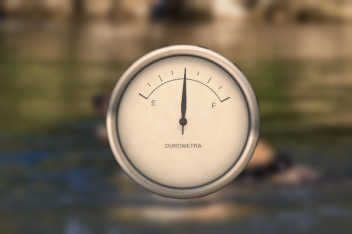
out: 0.5
